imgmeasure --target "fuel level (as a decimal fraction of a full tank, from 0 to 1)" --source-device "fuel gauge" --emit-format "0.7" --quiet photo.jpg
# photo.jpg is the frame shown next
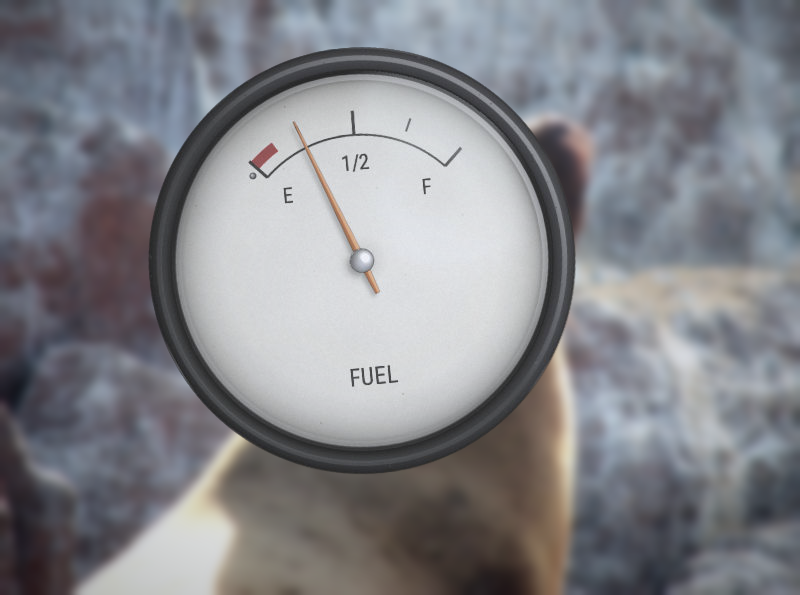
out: 0.25
